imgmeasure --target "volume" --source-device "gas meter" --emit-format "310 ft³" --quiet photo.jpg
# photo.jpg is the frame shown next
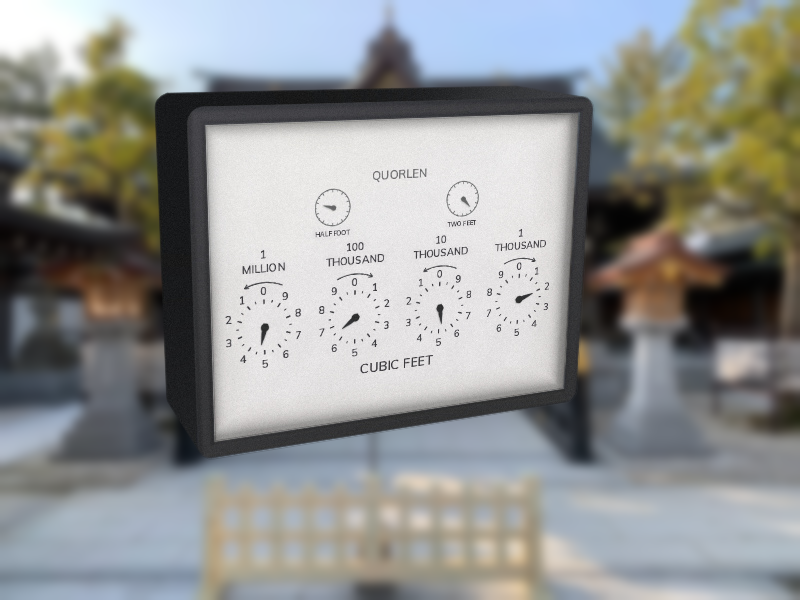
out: 465200 ft³
